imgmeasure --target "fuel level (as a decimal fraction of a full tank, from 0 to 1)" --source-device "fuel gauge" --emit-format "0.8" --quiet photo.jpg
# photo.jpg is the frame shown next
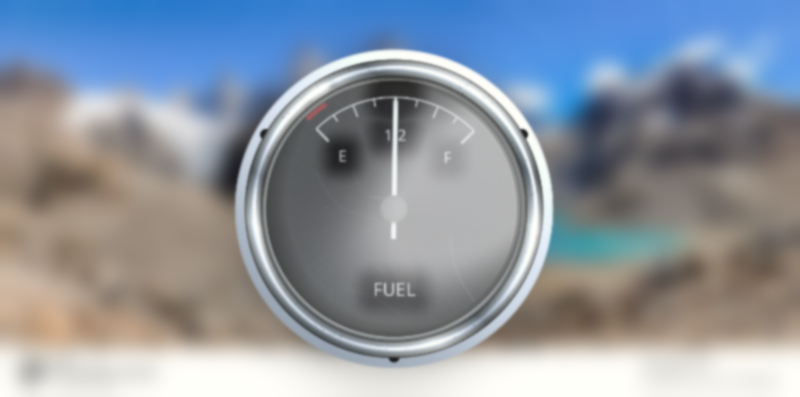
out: 0.5
